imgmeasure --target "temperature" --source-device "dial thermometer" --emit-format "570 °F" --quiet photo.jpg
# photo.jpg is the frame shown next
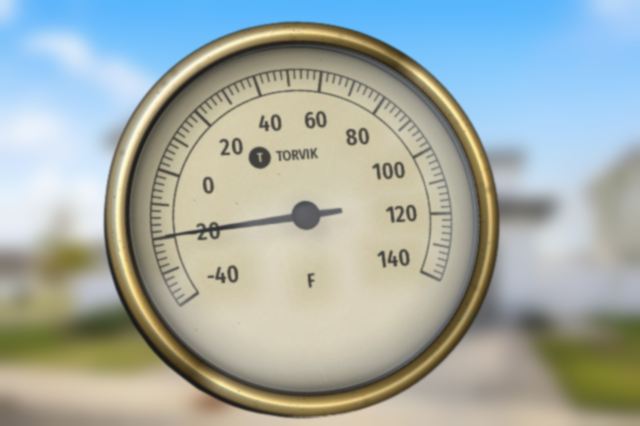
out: -20 °F
